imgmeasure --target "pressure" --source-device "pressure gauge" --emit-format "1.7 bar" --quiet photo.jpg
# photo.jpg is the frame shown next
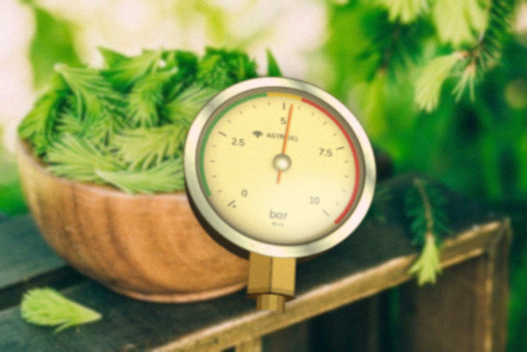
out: 5.25 bar
